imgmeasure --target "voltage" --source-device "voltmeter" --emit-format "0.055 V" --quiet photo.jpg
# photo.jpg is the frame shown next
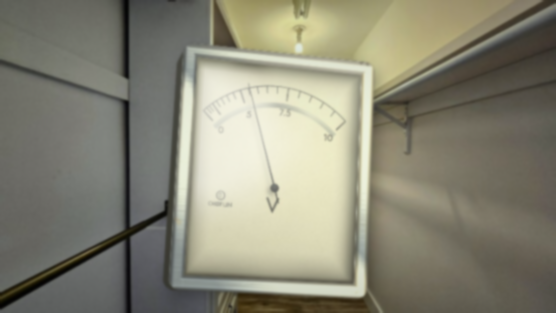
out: 5.5 V
